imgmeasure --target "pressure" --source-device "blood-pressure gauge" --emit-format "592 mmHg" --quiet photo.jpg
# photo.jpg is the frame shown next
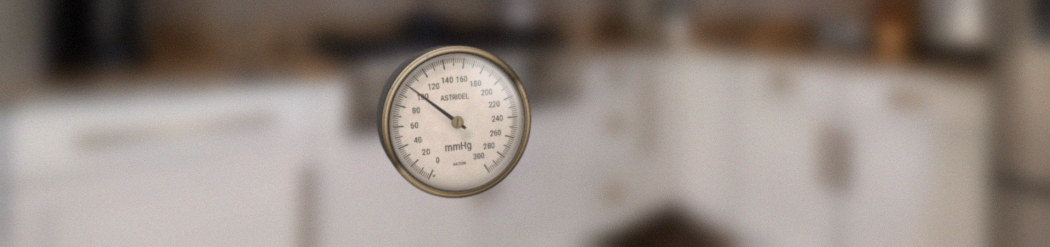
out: 100 mmHg
